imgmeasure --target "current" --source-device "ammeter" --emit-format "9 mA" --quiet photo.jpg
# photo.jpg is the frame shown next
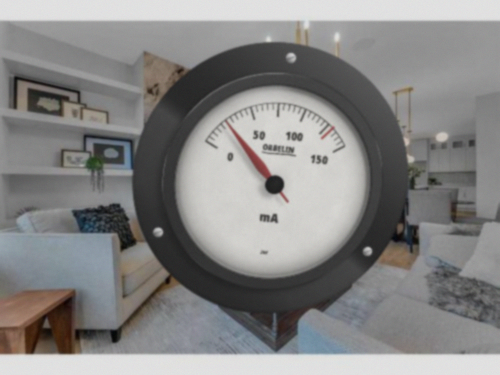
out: 25 mA
